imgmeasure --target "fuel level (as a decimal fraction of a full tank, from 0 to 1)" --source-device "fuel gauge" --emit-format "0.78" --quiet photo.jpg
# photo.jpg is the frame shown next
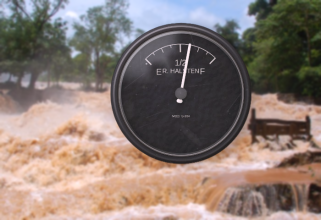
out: 0.625
